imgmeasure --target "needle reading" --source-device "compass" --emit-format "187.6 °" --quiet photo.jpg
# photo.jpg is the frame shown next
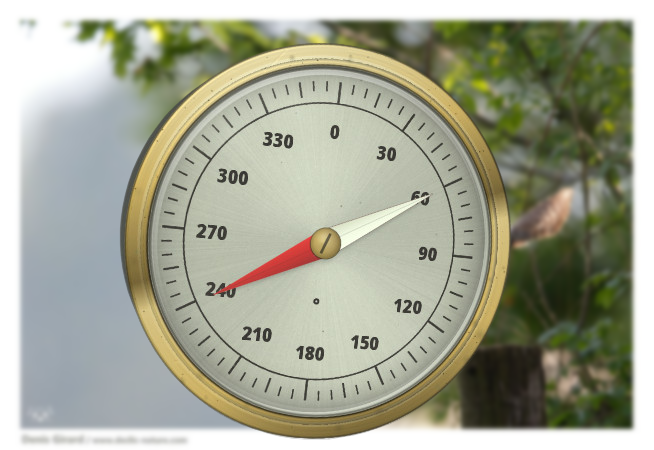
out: 240 °
